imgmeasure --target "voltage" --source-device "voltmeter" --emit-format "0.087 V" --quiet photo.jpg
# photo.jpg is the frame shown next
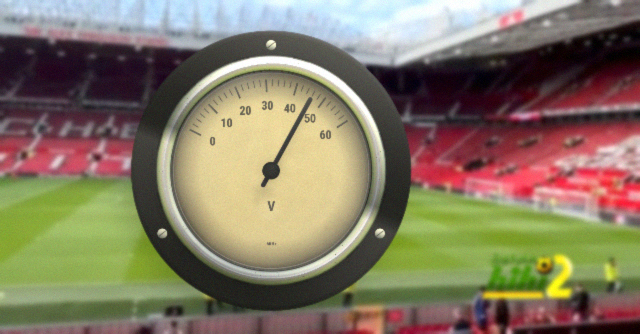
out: 46 V
